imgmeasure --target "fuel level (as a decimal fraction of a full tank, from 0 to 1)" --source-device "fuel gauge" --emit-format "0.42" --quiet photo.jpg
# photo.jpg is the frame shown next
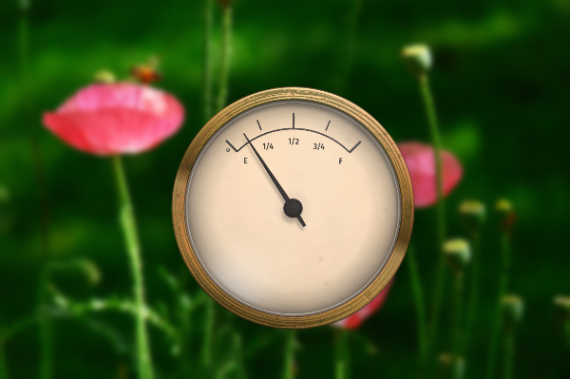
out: 0.125
